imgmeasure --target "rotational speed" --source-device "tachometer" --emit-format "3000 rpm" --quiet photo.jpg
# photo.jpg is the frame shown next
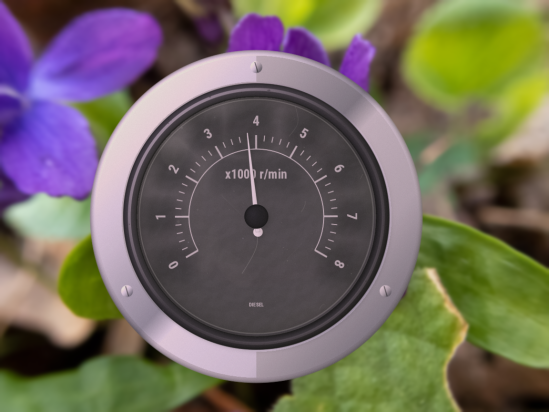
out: 3800 rpm
